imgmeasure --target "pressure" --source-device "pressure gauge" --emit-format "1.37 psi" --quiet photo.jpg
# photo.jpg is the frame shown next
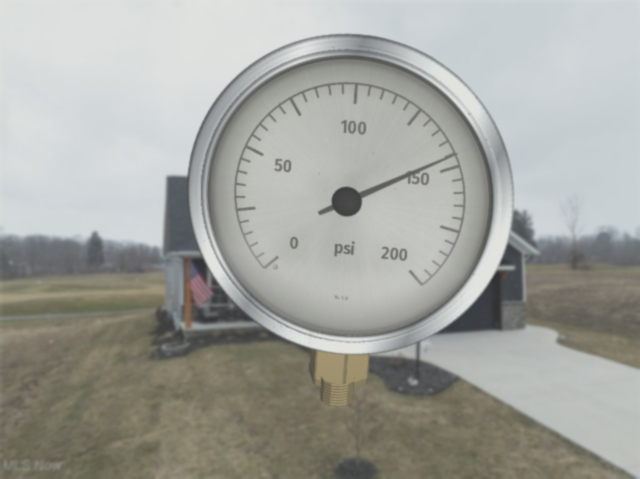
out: 145 psi
